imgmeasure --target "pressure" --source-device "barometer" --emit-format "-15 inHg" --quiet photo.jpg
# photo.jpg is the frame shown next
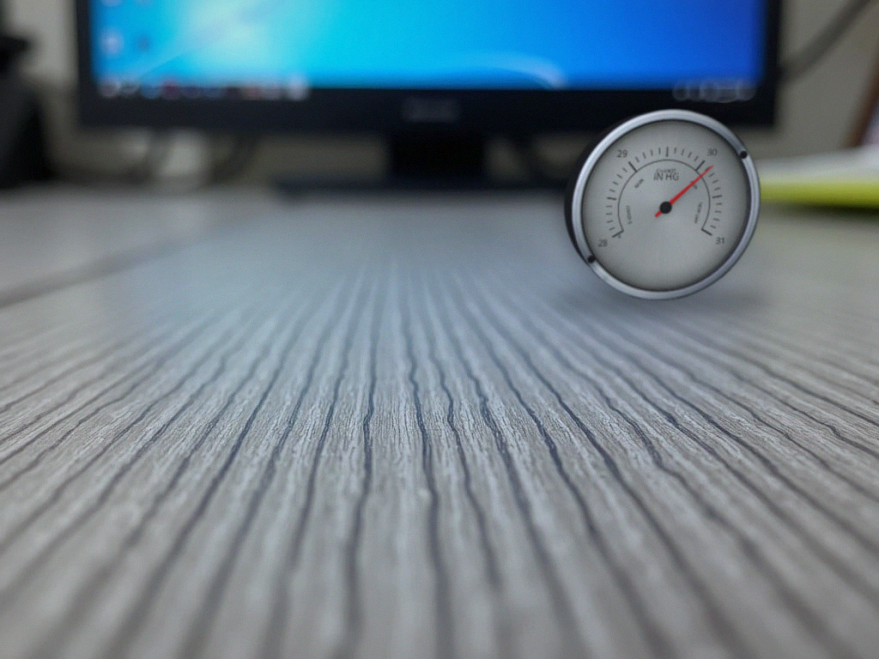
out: 30.1 inHg
